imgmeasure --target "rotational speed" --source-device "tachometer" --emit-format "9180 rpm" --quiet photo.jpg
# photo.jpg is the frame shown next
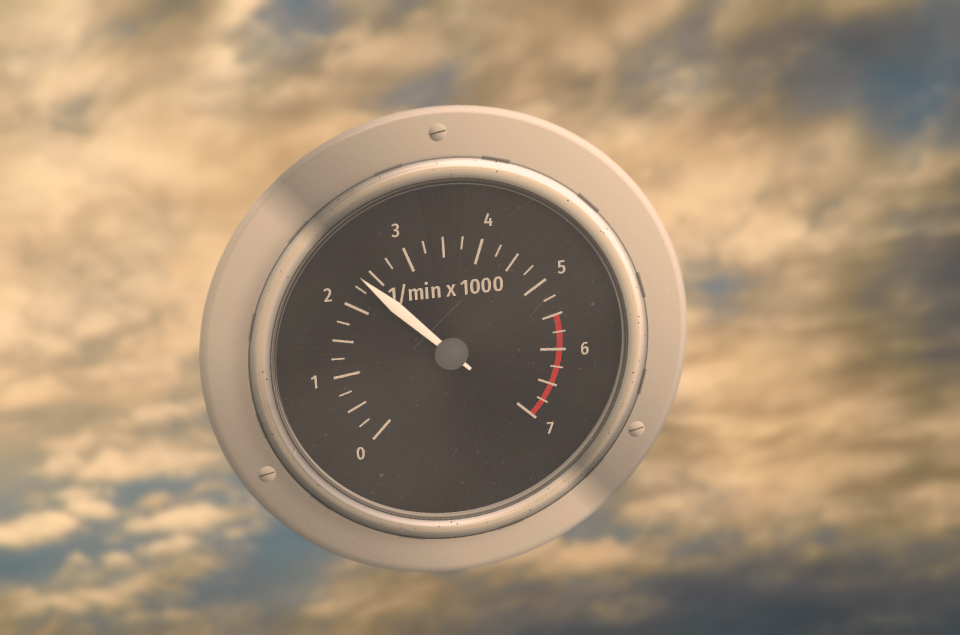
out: 2375 rpm
